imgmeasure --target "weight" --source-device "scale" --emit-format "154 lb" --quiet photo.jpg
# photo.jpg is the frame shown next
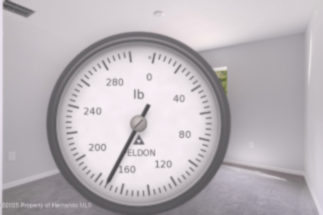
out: 172 lb
